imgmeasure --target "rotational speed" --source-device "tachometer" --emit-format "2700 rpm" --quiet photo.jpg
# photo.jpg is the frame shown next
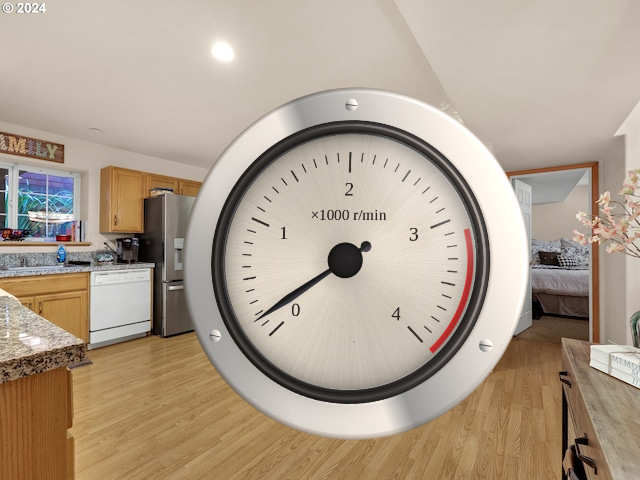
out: 150 rpm
